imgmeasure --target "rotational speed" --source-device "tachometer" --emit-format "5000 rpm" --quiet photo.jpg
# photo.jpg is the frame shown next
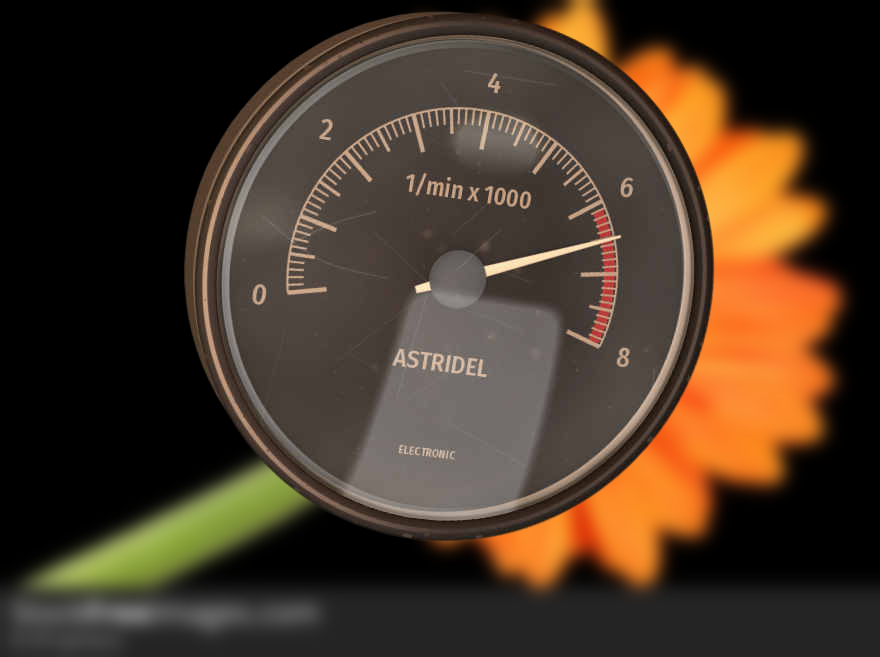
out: 6500 rpm
